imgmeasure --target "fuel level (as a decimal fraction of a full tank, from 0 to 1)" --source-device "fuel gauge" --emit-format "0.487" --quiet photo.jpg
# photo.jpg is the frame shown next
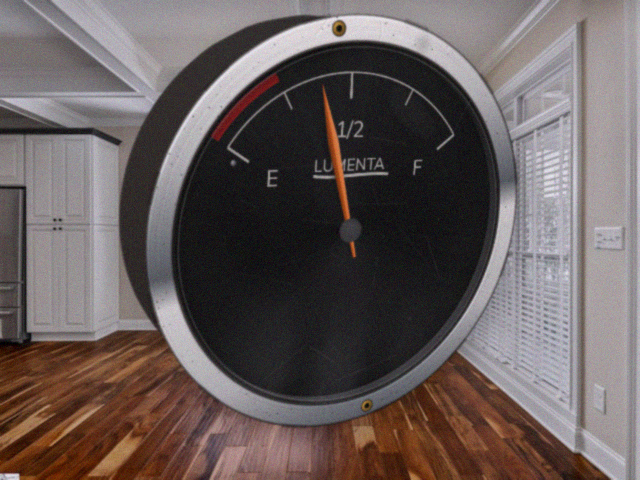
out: 0.375
